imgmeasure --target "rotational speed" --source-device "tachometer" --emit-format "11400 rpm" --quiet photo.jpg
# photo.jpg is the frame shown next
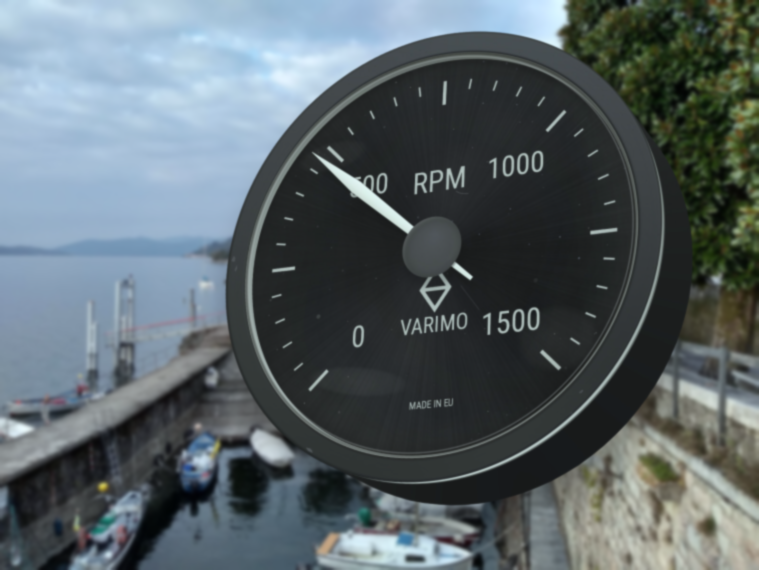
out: 475 rpm
